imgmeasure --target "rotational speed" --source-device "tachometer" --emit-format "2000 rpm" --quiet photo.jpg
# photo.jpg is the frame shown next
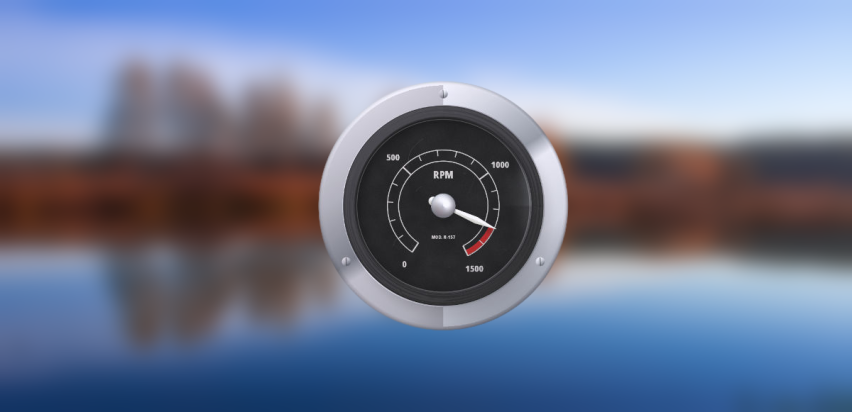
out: 1300 rpm
